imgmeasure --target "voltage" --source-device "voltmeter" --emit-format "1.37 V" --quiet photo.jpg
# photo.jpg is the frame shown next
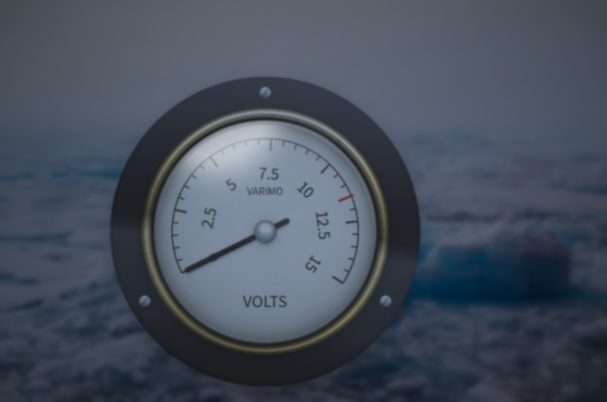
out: 0 V
